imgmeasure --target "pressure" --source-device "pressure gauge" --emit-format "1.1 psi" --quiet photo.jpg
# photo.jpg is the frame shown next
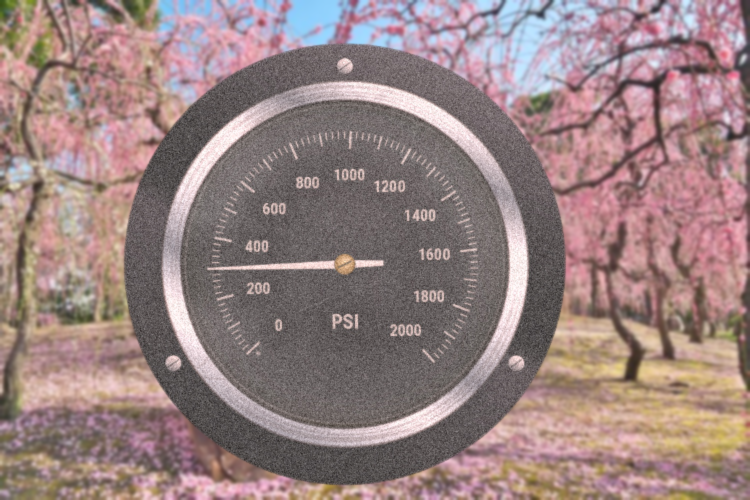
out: 300 psi
